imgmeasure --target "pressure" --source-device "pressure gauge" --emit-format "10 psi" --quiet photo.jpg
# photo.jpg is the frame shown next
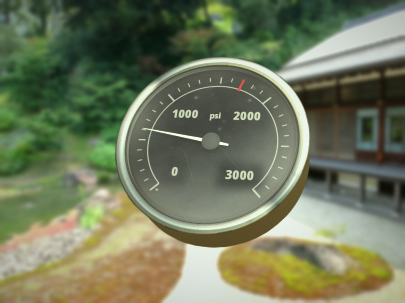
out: 600 psi
